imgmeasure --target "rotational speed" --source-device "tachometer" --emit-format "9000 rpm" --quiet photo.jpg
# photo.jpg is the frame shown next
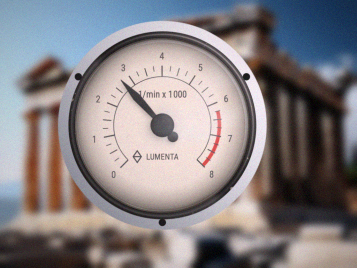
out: 2750 rpm
